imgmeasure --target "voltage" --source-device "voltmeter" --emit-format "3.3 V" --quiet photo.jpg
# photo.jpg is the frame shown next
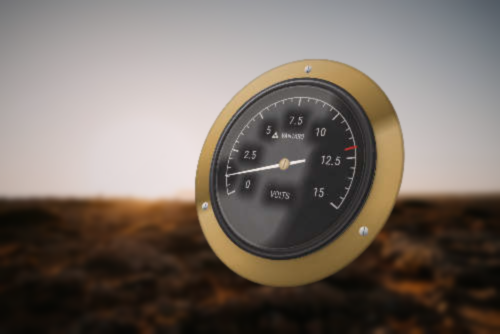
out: 1 V
